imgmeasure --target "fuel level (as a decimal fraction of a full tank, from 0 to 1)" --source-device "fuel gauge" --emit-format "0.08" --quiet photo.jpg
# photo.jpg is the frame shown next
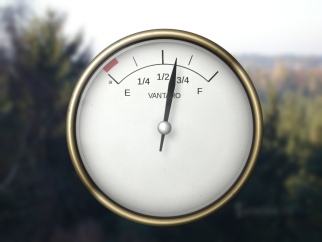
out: 0.625
